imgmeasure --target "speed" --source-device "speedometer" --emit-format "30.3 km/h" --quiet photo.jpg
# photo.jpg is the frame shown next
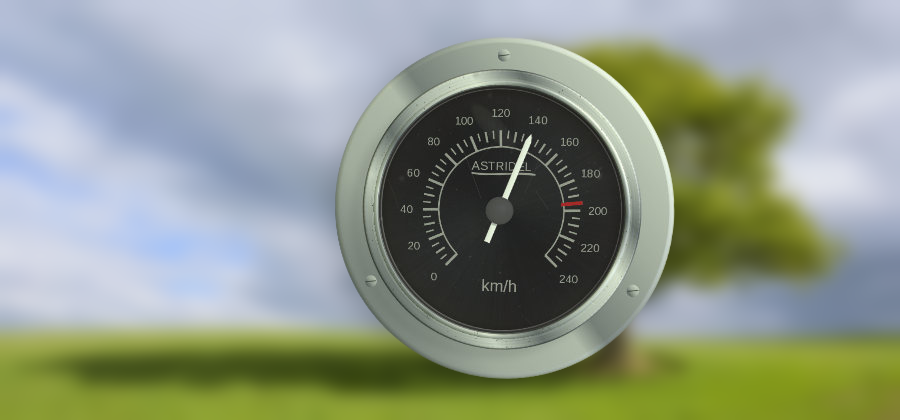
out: 140 km/h
